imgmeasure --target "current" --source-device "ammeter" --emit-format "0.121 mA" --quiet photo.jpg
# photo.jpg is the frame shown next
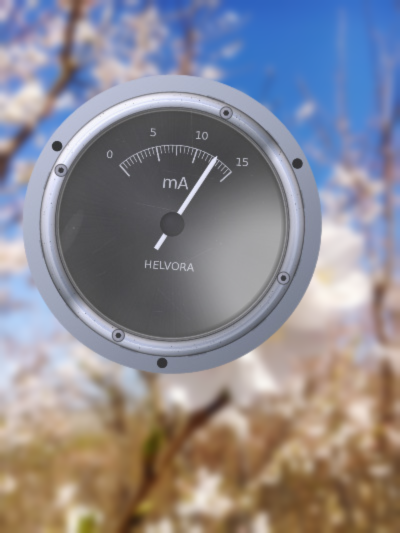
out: 12.5 mA
